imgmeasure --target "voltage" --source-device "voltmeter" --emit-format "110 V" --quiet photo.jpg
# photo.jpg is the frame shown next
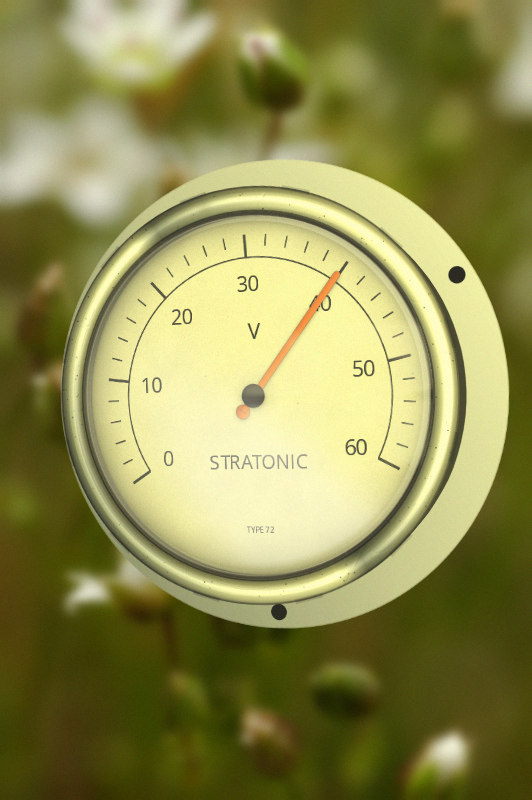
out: 40 V
